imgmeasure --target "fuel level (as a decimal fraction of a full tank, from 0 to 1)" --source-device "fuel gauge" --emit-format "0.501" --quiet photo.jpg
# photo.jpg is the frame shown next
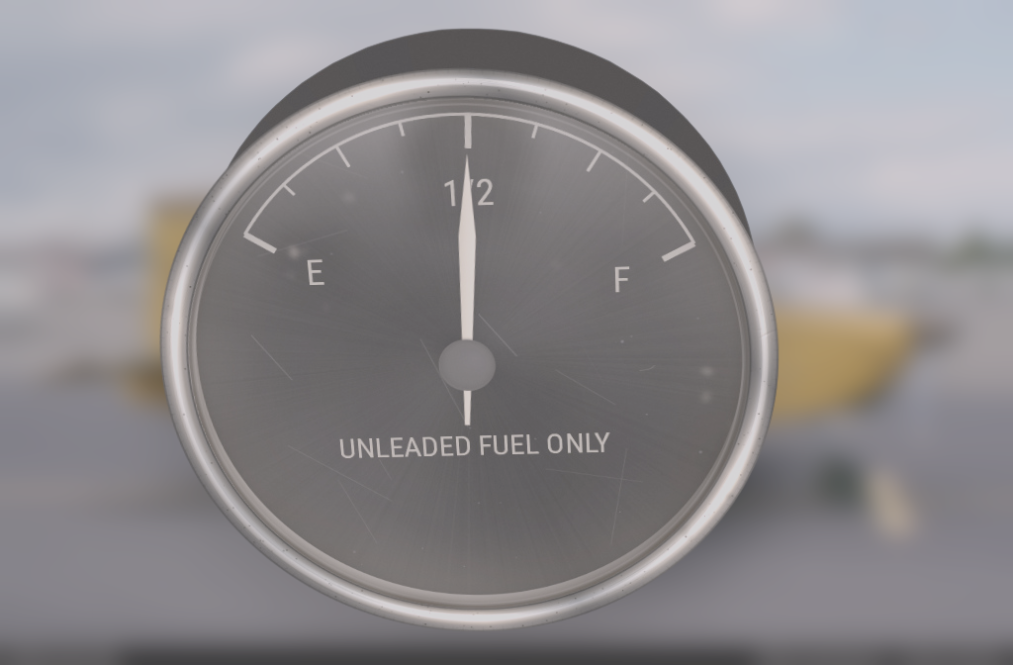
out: 0.5
